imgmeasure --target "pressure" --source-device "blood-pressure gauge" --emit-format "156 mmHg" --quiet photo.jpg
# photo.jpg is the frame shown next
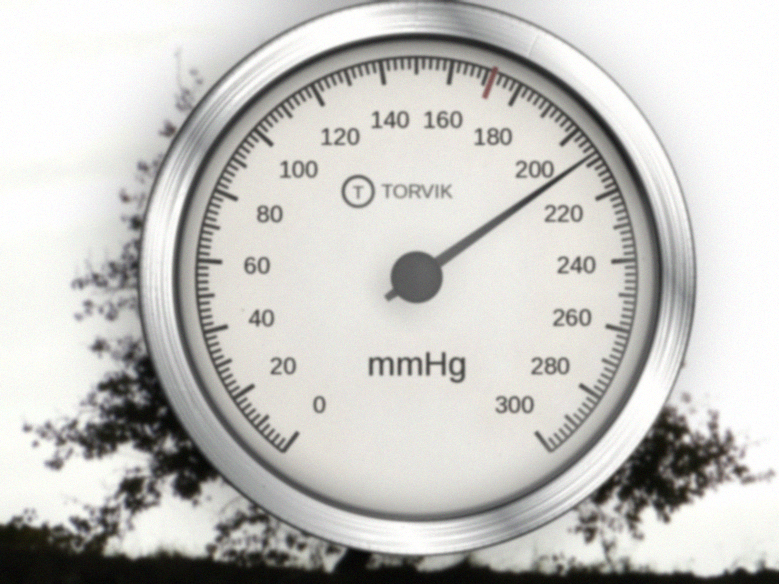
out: 208 mmHg
